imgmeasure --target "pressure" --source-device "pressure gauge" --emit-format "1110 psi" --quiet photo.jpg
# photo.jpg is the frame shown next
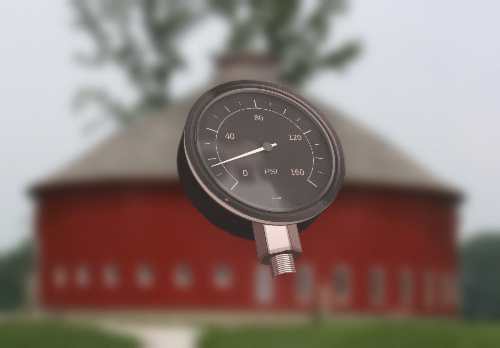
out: 15 psi
